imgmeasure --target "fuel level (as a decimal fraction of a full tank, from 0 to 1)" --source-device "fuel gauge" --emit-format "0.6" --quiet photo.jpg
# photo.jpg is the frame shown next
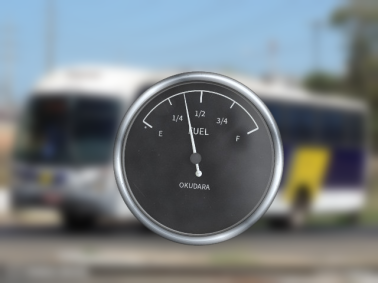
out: 0.375
